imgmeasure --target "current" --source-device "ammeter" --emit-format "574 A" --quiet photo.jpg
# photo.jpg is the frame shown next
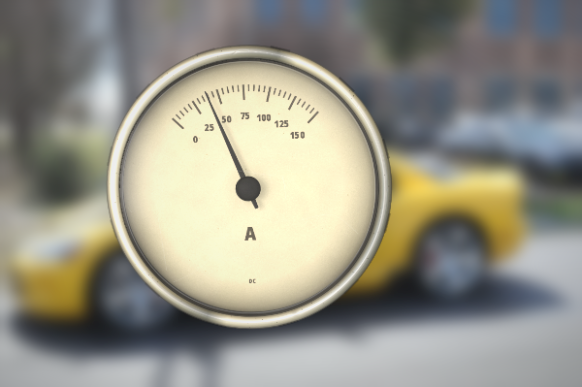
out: 40 A
